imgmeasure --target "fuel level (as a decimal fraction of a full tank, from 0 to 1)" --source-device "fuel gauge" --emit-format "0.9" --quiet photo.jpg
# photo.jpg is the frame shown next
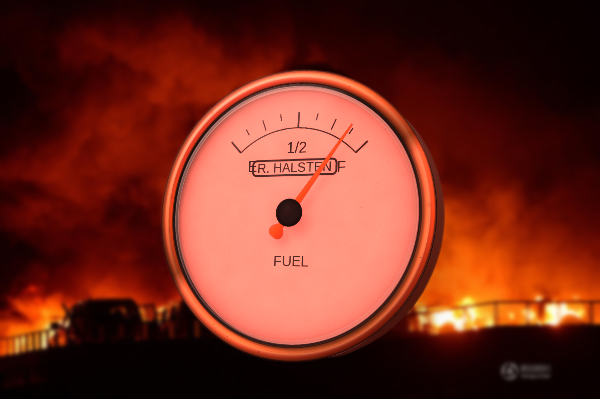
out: 0.875
